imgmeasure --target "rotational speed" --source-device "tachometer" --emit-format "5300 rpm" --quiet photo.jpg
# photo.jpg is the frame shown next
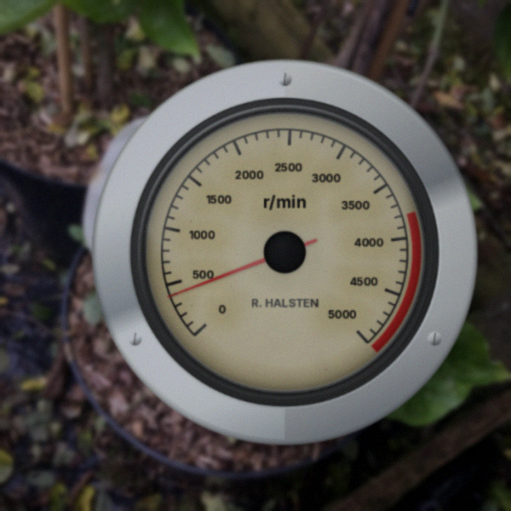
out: 400 rpm
